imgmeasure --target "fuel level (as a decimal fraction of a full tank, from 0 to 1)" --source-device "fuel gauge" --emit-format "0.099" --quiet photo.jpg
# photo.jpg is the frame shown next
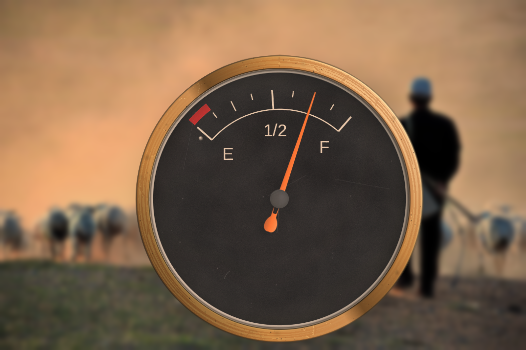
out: 0.75
